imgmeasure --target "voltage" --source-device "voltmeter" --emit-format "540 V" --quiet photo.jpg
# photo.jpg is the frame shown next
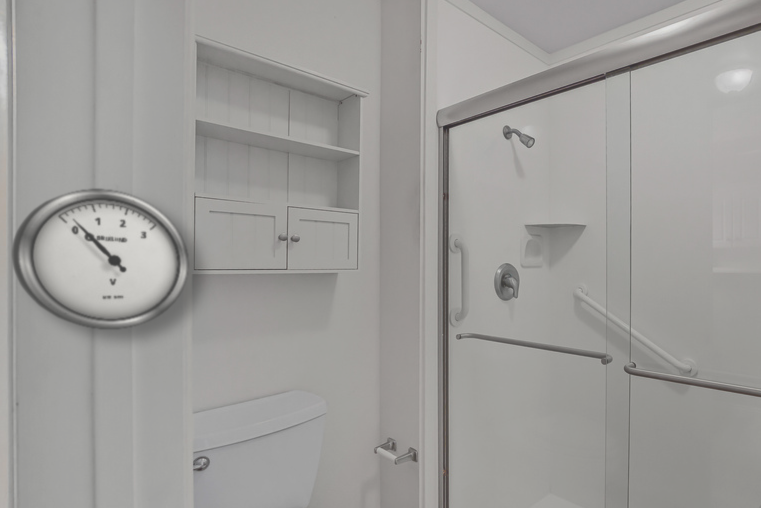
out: 0.2 V
